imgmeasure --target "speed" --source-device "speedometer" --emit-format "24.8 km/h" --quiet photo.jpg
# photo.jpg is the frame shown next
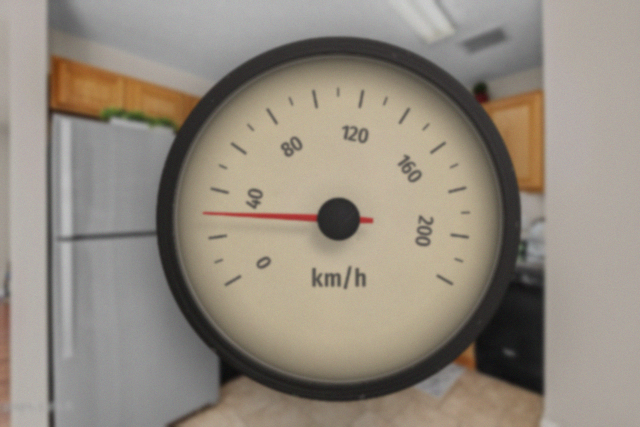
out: 30 km/h
